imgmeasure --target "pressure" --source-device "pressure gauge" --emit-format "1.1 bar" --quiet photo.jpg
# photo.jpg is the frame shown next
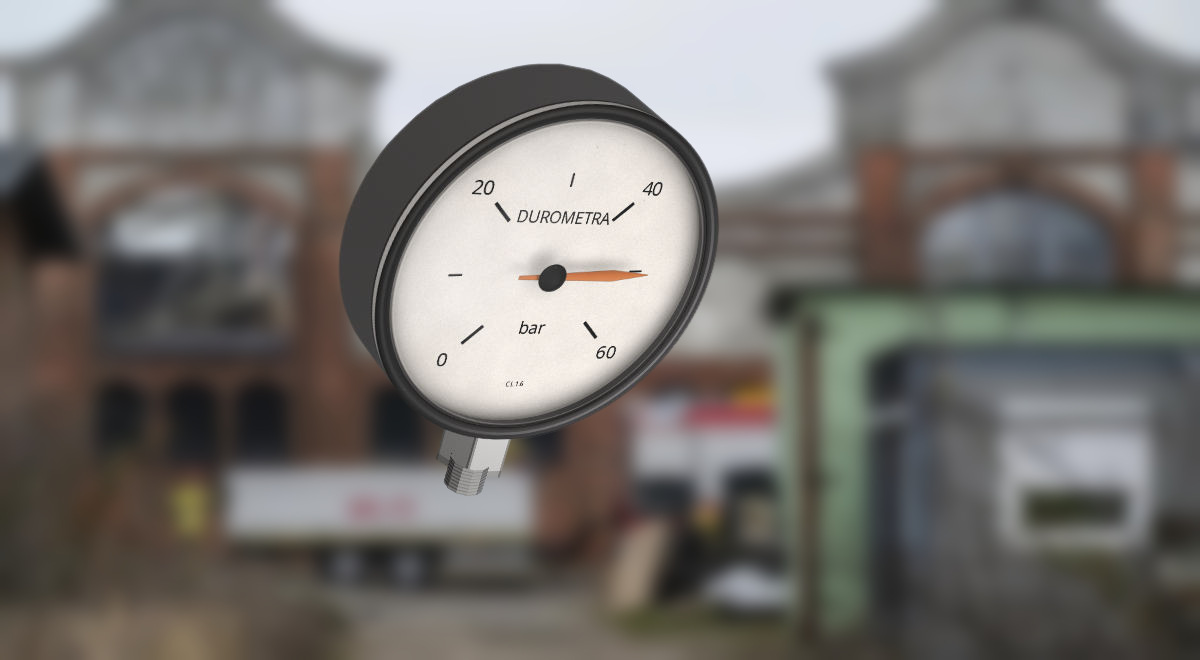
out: 50 bar
